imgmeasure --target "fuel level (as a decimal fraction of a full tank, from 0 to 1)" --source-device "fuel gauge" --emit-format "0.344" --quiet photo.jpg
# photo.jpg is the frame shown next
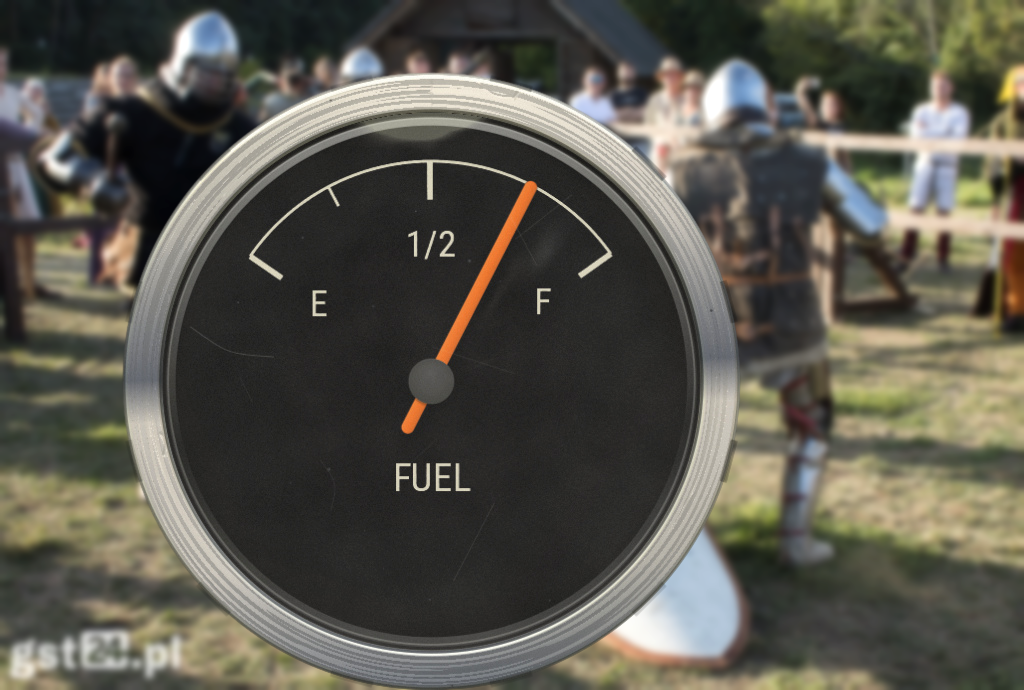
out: 0.75
